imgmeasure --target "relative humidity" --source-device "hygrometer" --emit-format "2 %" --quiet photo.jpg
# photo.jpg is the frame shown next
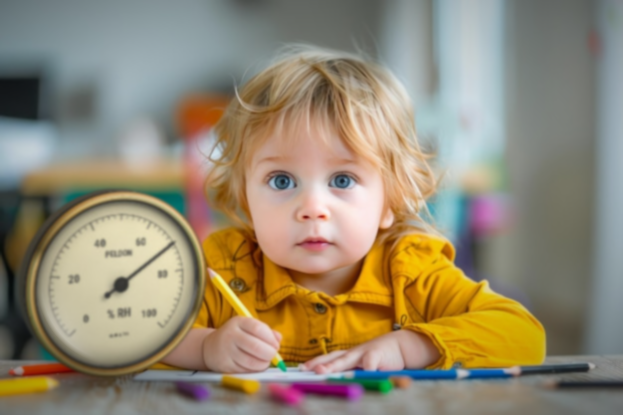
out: 70 %
